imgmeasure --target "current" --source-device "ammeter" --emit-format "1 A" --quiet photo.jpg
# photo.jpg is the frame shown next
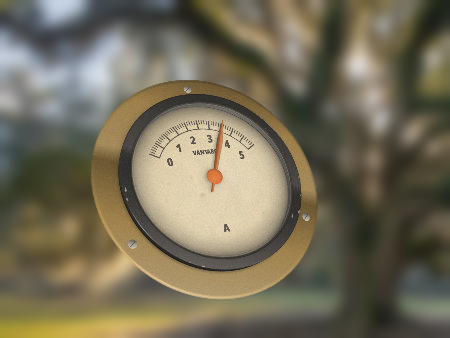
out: 3.5 A
